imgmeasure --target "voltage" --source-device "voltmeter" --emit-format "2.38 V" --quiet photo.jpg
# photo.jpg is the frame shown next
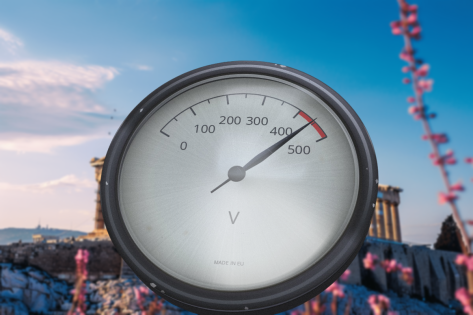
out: 450 V
